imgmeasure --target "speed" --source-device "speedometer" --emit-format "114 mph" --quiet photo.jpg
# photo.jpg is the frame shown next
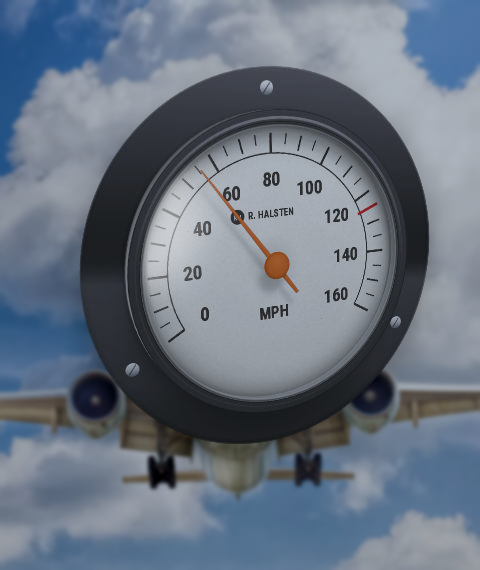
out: 55 mph
